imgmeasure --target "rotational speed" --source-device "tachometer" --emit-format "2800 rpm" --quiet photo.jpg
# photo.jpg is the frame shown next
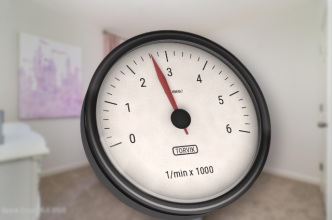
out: 2600 rpm
